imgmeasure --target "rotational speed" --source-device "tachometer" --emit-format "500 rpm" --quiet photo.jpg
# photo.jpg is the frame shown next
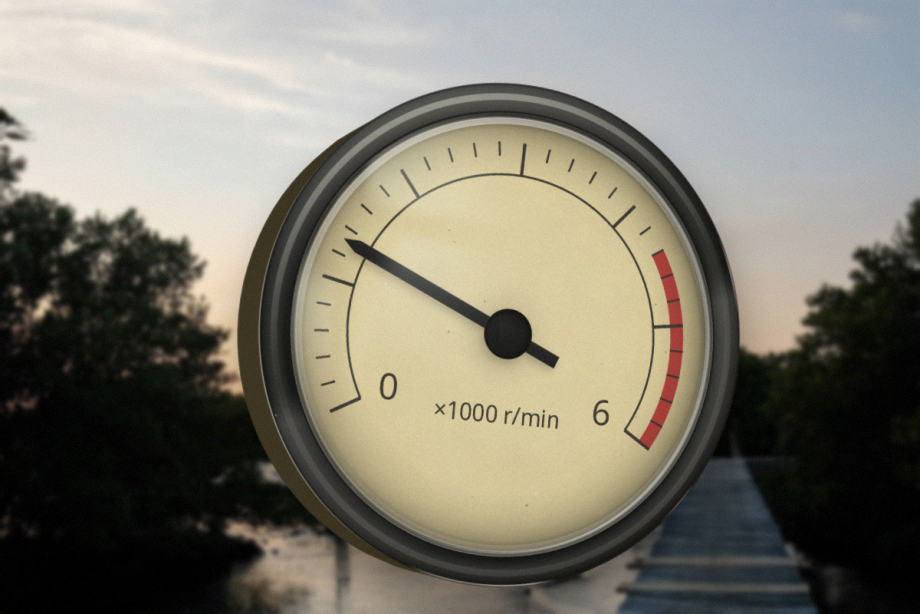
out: 1300 rpm
